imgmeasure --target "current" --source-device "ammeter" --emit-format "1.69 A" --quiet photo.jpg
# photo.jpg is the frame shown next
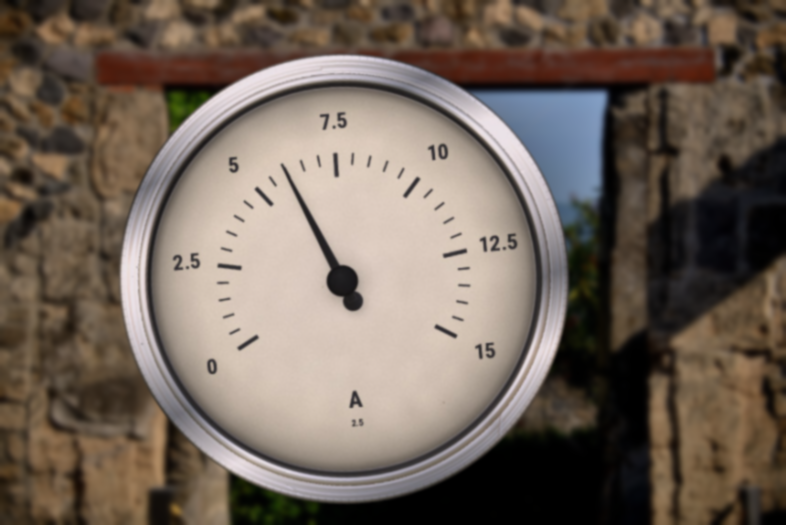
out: 6 A
